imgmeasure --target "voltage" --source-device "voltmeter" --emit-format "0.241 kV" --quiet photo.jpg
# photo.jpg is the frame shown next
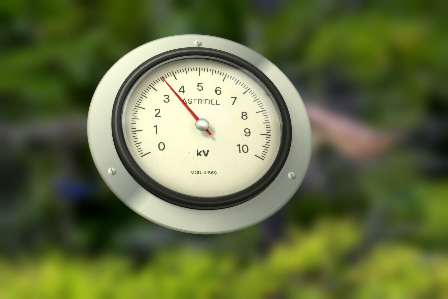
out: 3.5 kV
